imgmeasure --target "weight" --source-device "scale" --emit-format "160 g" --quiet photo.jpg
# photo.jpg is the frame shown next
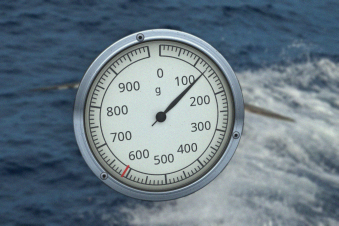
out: 130 g
